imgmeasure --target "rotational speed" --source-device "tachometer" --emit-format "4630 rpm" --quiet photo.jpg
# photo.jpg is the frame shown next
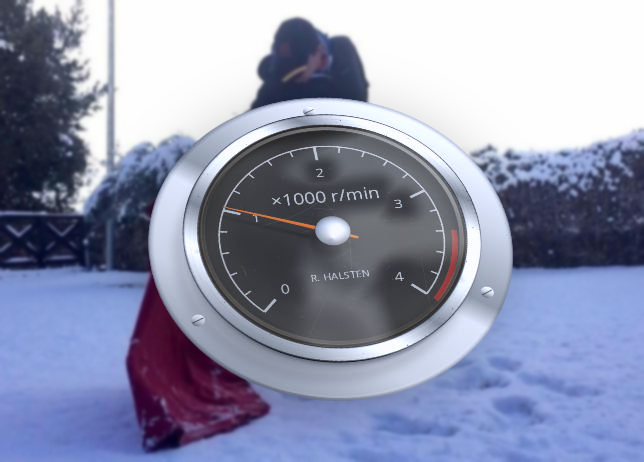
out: 1000 rpm
